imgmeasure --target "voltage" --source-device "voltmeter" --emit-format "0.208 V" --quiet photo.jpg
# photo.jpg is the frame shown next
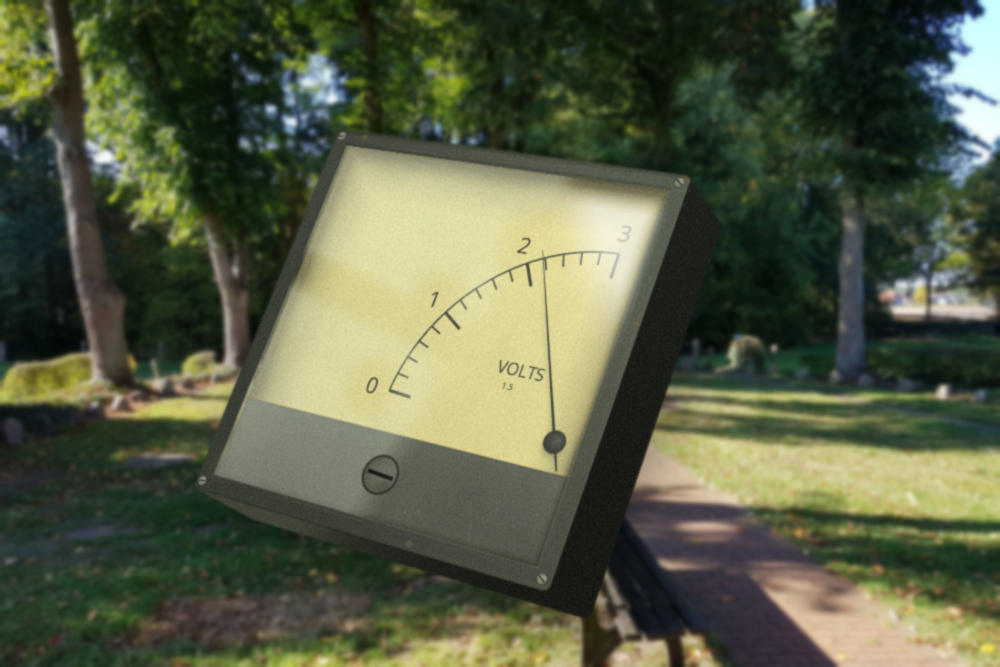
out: 2.2 V
